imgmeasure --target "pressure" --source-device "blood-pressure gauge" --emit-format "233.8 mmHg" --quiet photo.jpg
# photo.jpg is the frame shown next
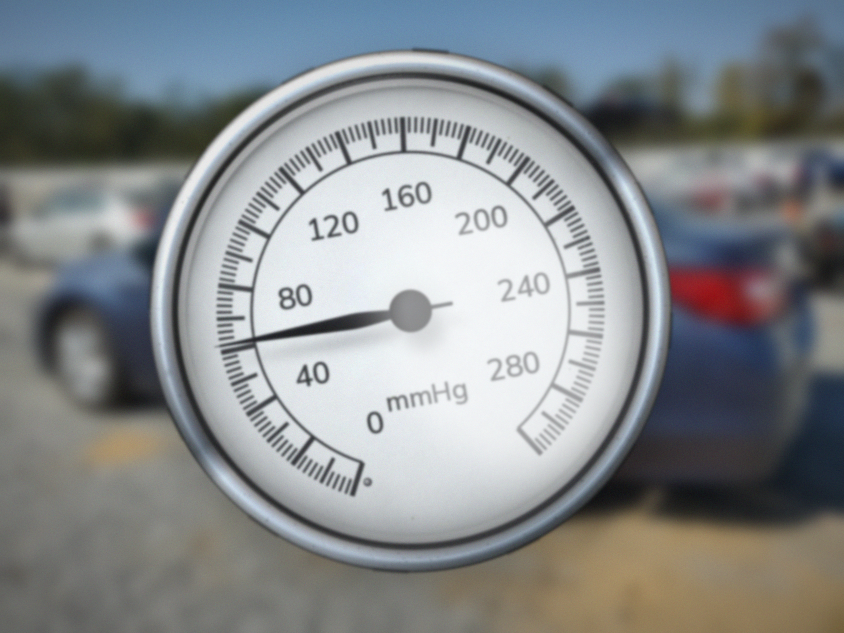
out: 62 mmHg
